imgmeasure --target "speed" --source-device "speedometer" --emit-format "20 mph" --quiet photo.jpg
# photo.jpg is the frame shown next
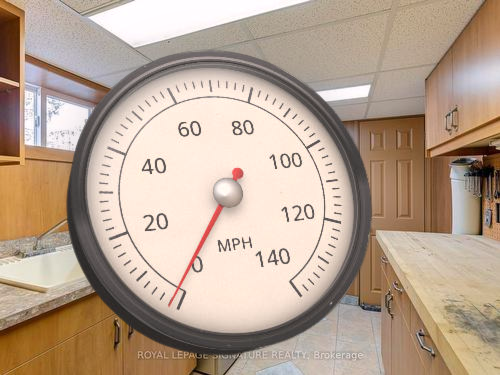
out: 2 mph
